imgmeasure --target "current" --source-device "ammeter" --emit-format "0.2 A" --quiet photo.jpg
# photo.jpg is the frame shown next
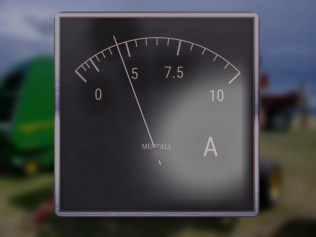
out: 4.5 A
